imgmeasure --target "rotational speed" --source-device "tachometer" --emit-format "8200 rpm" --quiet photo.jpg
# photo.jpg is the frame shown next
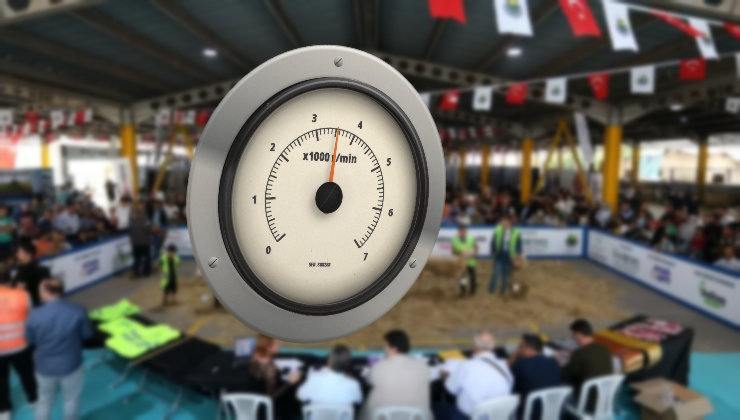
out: 3500 rpm
